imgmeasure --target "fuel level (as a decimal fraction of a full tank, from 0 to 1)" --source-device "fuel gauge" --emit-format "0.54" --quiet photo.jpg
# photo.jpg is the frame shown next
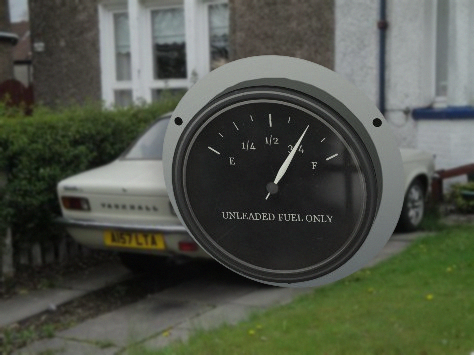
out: 0.75
